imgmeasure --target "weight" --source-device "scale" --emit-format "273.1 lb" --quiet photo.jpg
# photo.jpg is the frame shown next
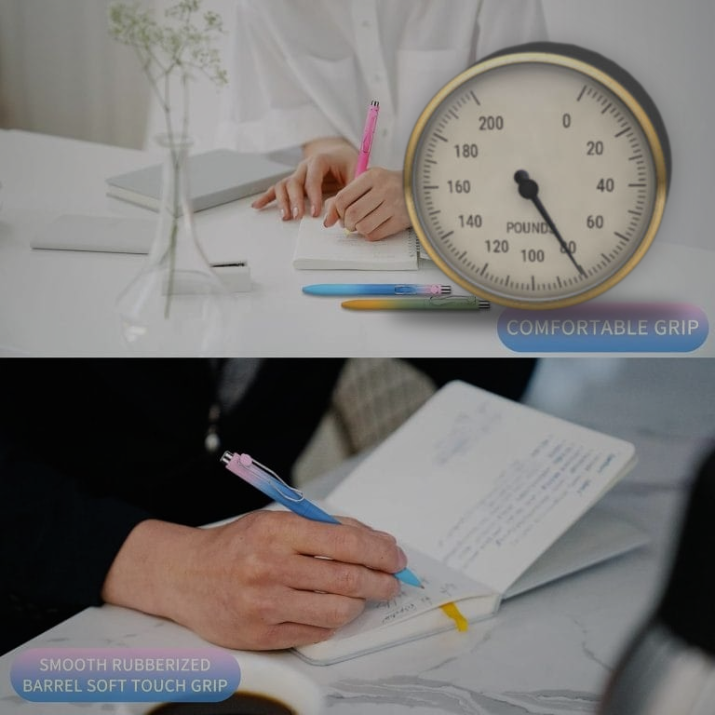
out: 80 lb
